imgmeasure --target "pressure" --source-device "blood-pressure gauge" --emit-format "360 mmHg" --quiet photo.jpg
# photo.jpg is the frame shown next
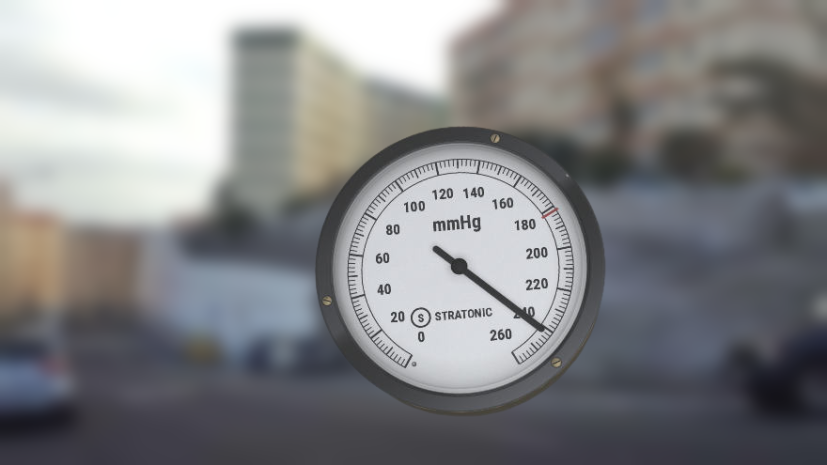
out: 242 mmHg
